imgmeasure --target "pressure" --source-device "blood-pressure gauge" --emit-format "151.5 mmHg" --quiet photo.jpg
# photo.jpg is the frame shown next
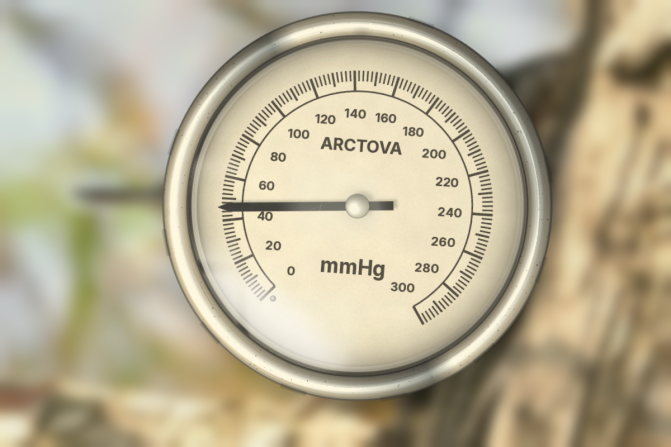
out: 46 mmHg
